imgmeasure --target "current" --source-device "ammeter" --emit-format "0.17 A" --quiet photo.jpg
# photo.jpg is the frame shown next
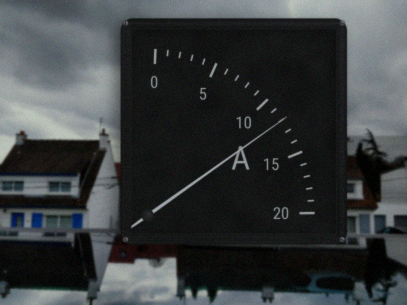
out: 12 A
